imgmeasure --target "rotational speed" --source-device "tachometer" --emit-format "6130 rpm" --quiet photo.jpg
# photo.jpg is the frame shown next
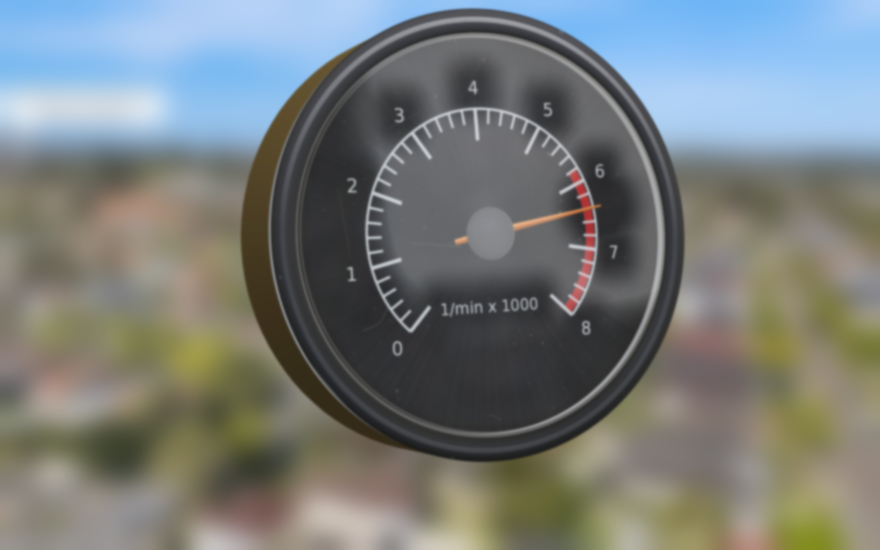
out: 6400 rpm
